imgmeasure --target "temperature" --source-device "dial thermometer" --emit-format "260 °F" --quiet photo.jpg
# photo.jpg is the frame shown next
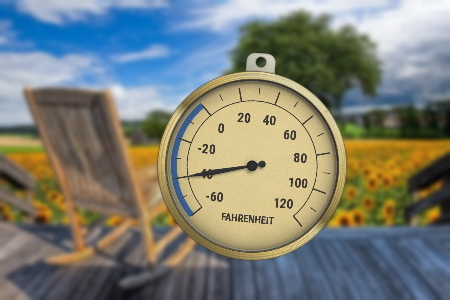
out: -40 °F
